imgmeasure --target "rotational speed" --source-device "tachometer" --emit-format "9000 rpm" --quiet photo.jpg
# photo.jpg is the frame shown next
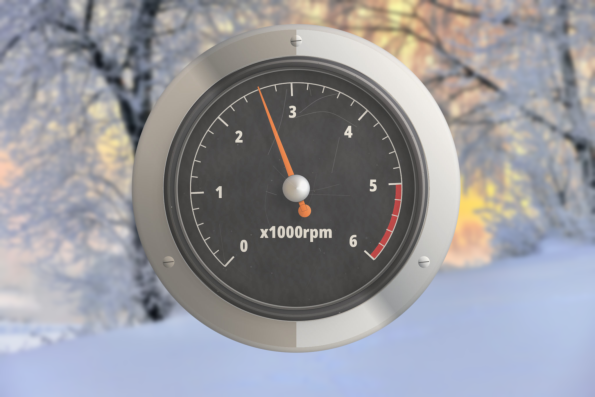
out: 2600 rpm
